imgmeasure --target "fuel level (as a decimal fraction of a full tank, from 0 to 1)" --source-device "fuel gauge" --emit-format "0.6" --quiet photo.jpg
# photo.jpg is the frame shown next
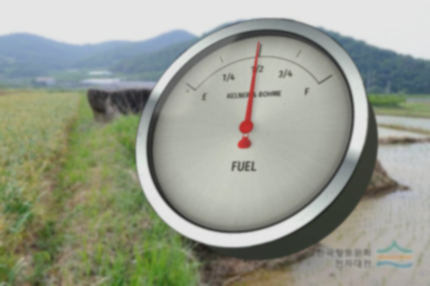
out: 0.5
